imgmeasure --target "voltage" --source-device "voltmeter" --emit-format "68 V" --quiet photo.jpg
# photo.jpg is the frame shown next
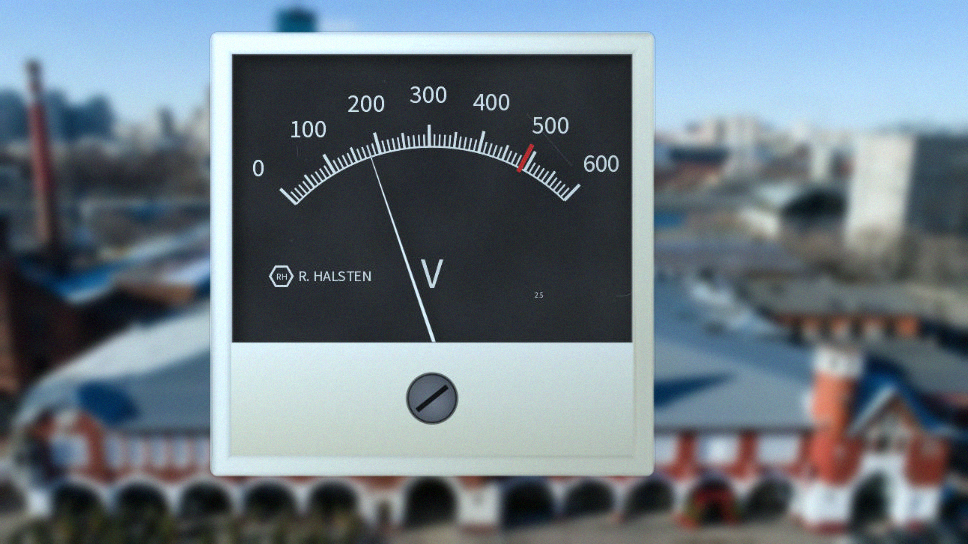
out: 180 V
